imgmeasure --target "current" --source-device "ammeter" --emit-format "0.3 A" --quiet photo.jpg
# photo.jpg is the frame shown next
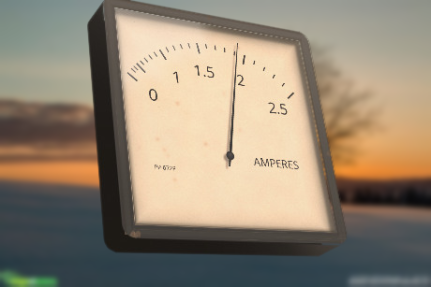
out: 1.9 A
